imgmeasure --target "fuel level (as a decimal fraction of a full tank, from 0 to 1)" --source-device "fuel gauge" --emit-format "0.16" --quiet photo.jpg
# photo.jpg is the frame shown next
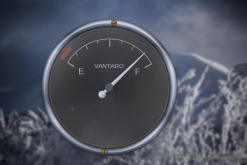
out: 0.875
